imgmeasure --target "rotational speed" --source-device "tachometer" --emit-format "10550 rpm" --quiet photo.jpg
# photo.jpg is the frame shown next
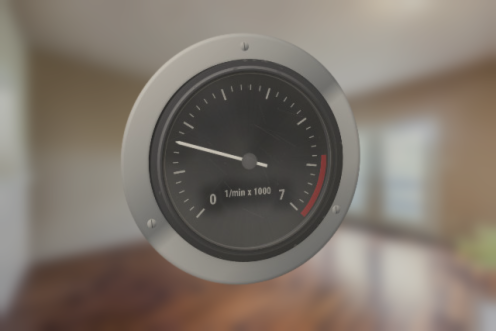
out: 1600 rpm
